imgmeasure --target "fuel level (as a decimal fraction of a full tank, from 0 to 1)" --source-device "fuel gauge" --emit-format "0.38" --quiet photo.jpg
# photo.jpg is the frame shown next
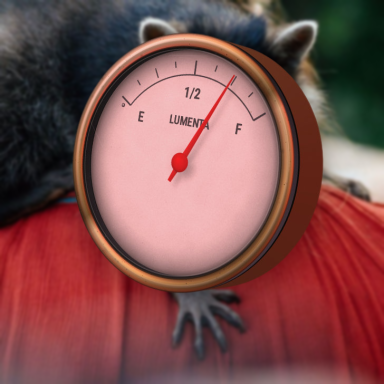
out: 0.75
